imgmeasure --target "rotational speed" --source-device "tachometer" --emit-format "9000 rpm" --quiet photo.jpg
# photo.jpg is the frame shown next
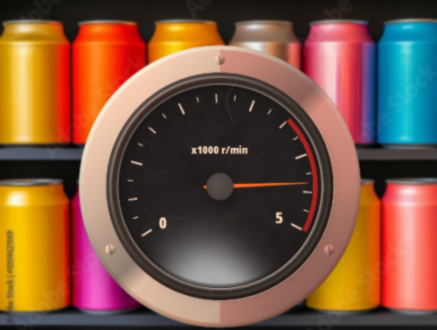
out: 4375 rpm
